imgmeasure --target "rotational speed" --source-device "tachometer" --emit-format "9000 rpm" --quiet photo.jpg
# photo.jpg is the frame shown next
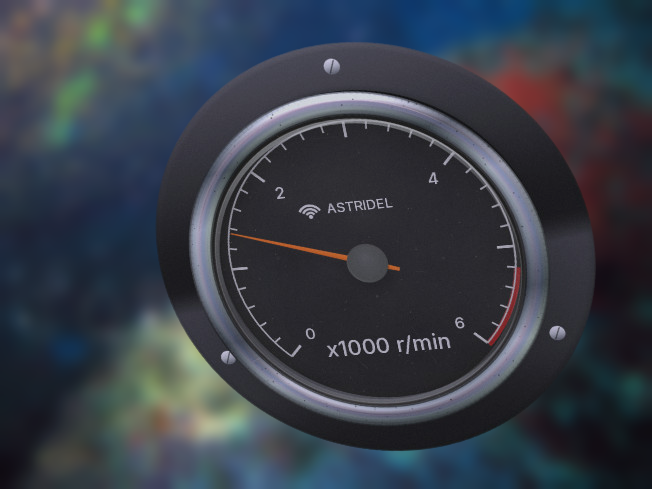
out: 1400 rpm
